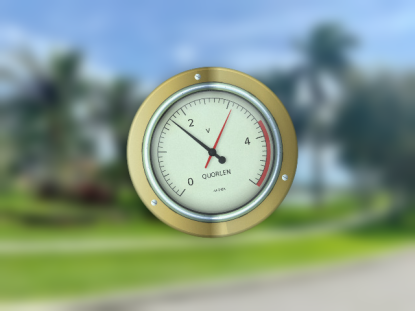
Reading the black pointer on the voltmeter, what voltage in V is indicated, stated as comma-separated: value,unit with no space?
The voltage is 1.7,V
